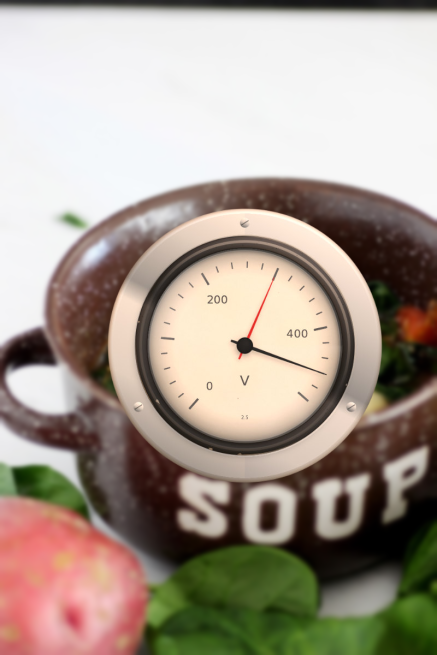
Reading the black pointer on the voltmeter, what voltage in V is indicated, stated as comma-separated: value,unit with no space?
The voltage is 460,V
